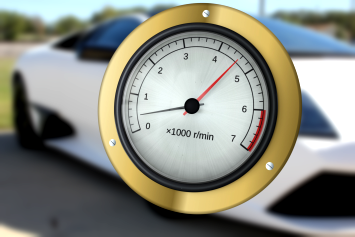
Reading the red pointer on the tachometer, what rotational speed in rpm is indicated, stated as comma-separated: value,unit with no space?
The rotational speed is 4600,rpm
